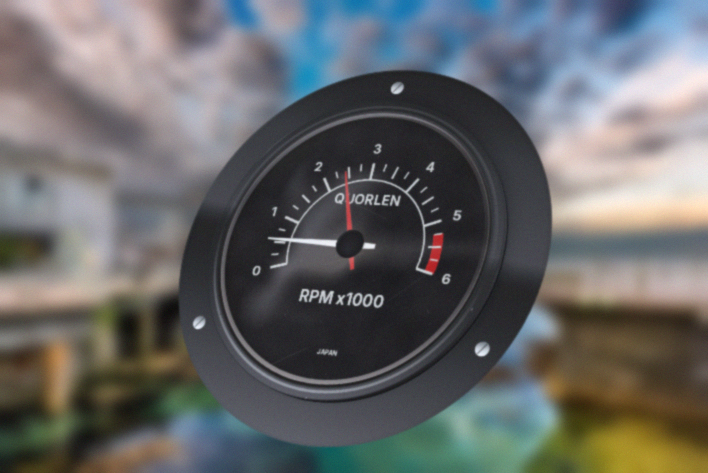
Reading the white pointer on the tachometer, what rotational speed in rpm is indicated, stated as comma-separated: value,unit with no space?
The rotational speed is 500,rpm
